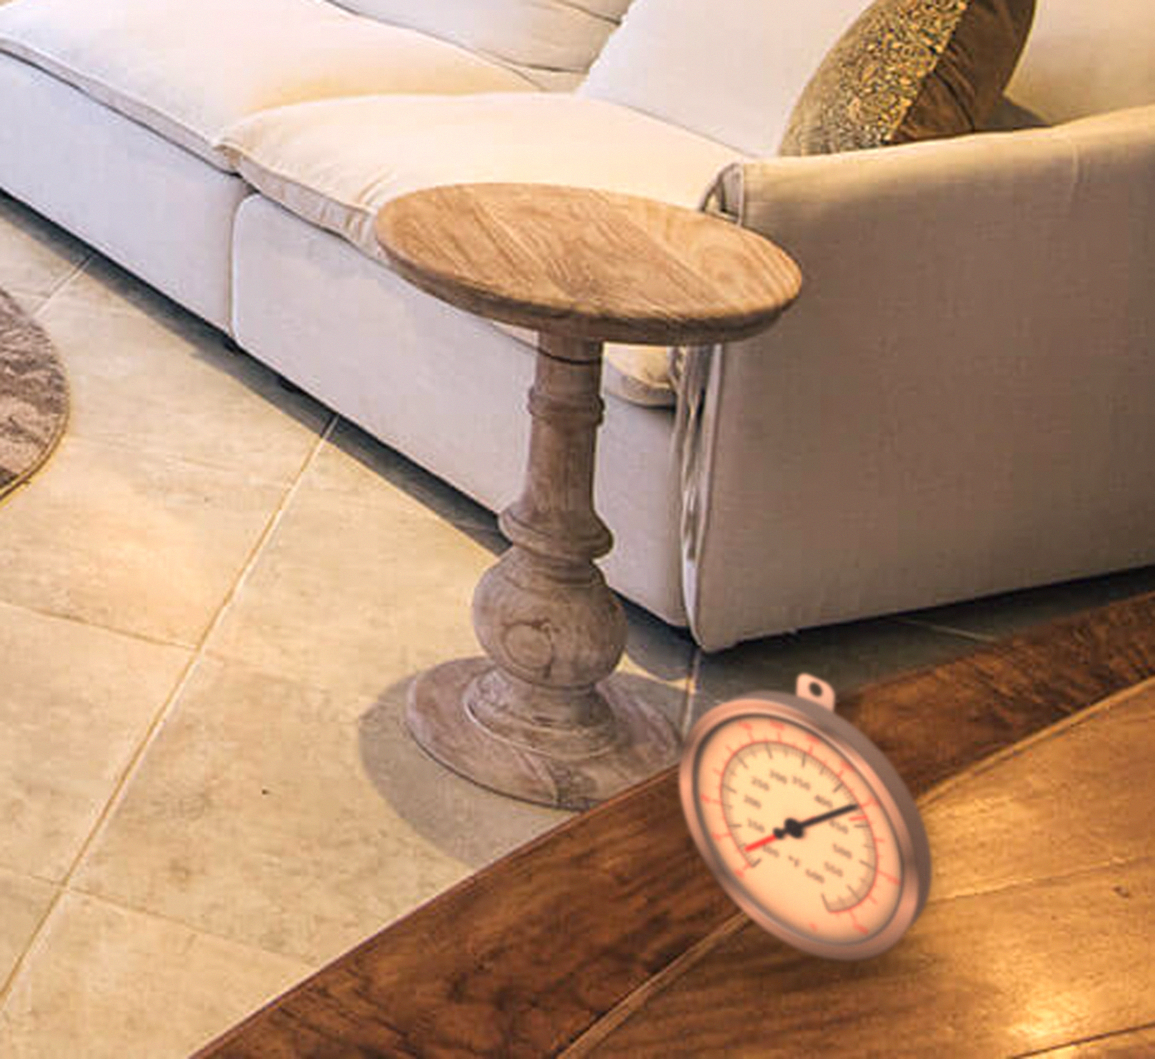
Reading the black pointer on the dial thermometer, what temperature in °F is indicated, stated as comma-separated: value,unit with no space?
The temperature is 425,°F
